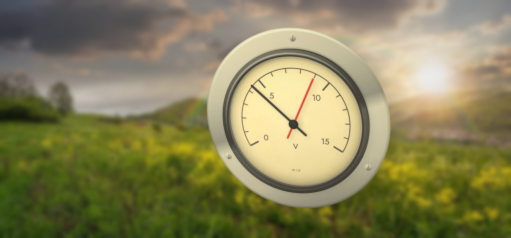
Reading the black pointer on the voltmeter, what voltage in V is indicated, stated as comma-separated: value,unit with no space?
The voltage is 4.5,V
